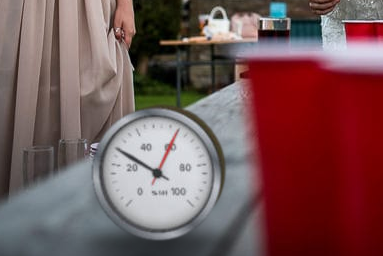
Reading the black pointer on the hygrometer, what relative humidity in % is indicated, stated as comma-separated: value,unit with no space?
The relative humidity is 28,%
